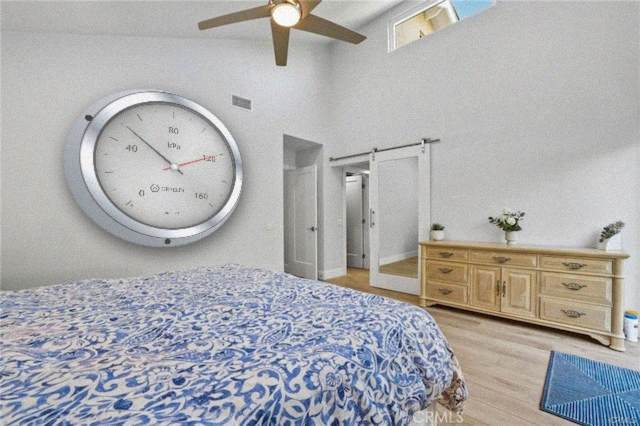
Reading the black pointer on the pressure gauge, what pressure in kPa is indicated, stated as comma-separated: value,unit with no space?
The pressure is 50,kPa
